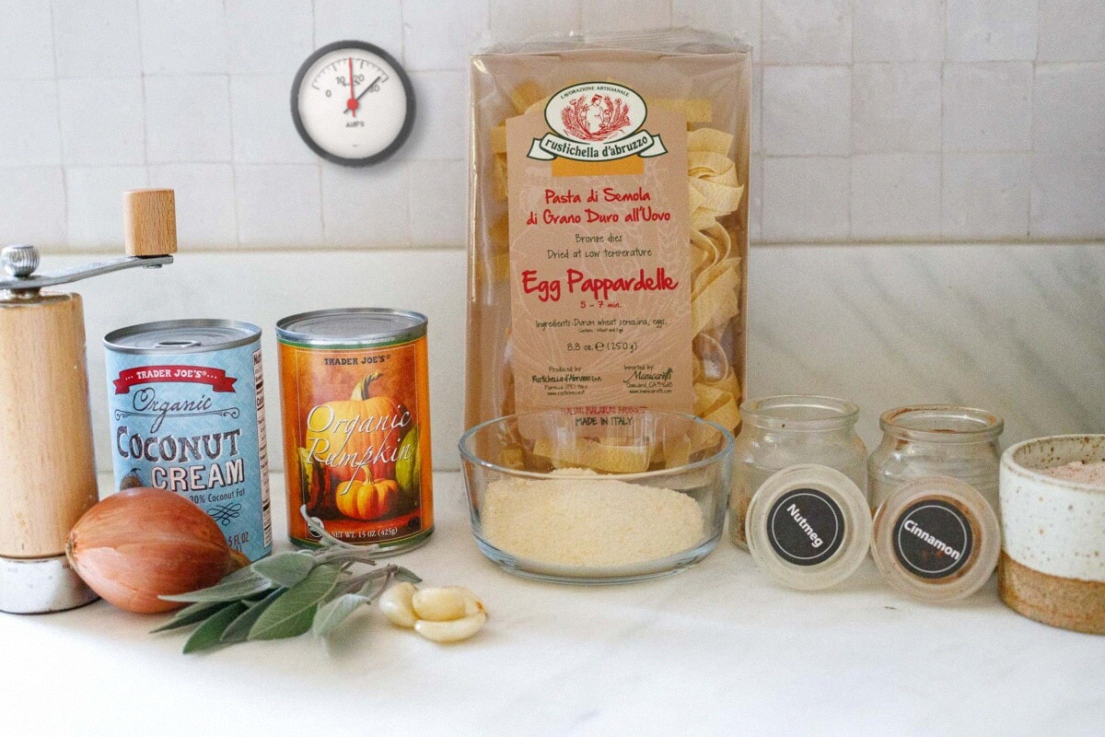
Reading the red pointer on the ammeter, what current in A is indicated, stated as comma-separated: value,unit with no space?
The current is 16,A
